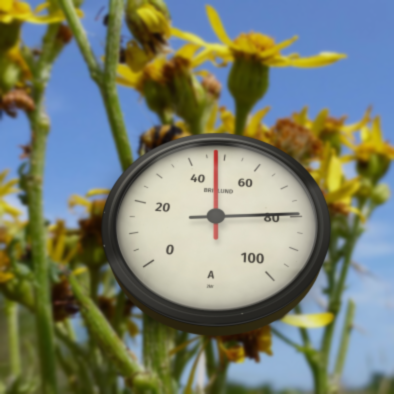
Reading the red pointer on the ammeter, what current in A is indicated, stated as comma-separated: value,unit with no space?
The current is 47.5,A
